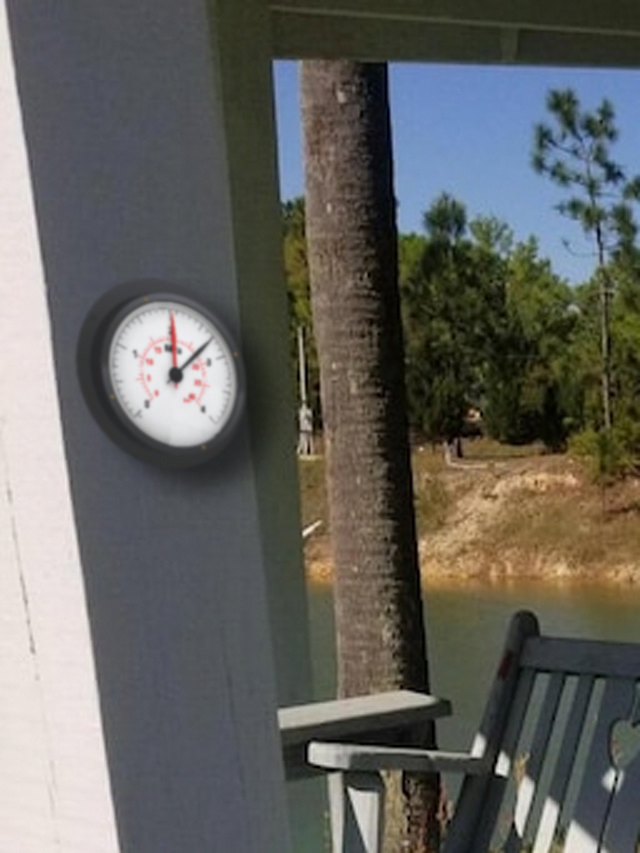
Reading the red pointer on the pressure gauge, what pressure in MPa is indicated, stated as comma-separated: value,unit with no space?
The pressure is 2,MPa
